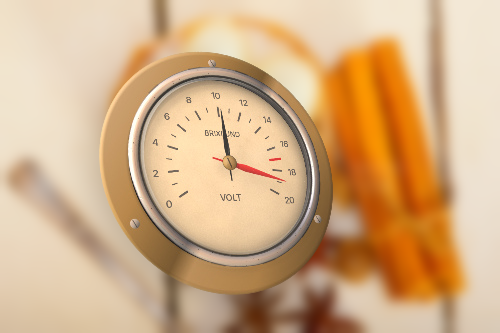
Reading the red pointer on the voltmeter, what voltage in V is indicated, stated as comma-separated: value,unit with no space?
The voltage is 19,V
